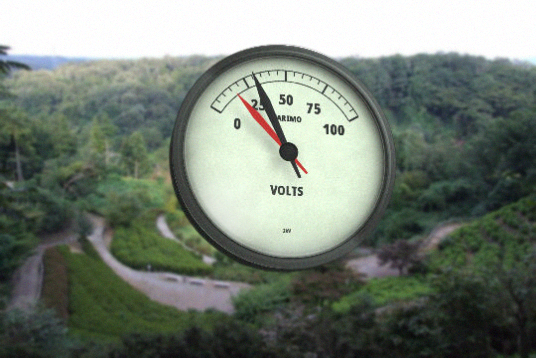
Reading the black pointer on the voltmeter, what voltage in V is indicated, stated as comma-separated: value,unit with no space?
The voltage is 30,V
